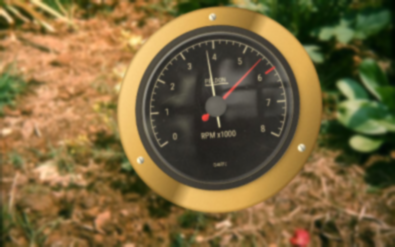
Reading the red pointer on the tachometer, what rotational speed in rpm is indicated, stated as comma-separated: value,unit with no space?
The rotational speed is 5600,rpm
